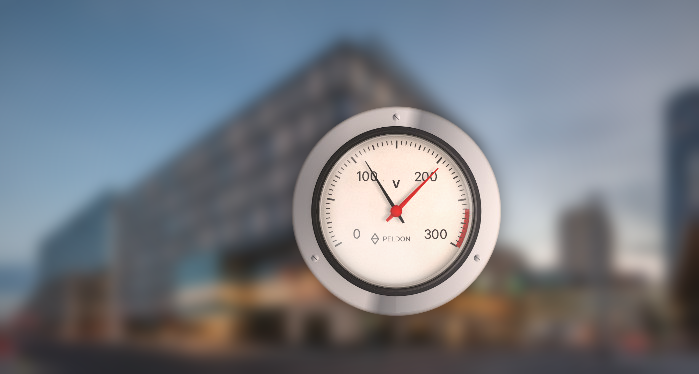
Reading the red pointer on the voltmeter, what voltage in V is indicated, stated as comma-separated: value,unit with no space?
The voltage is 205,V
